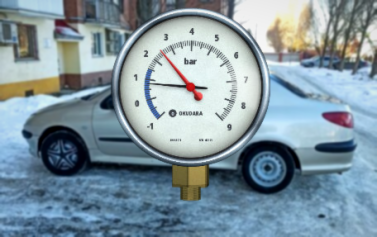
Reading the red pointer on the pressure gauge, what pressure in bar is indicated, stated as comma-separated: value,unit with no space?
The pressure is 2.5,bar
